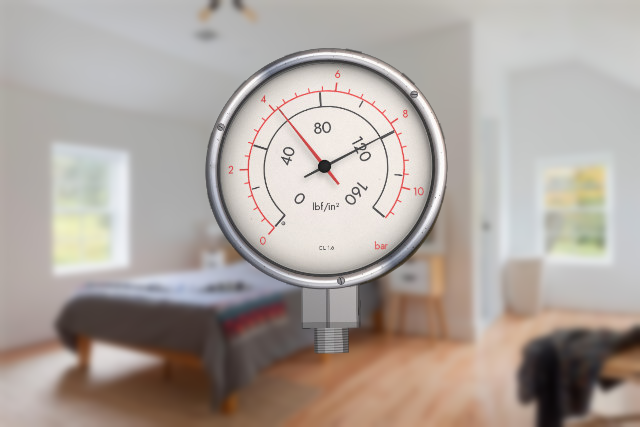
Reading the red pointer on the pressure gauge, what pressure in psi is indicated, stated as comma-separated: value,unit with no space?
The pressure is 60,psi
